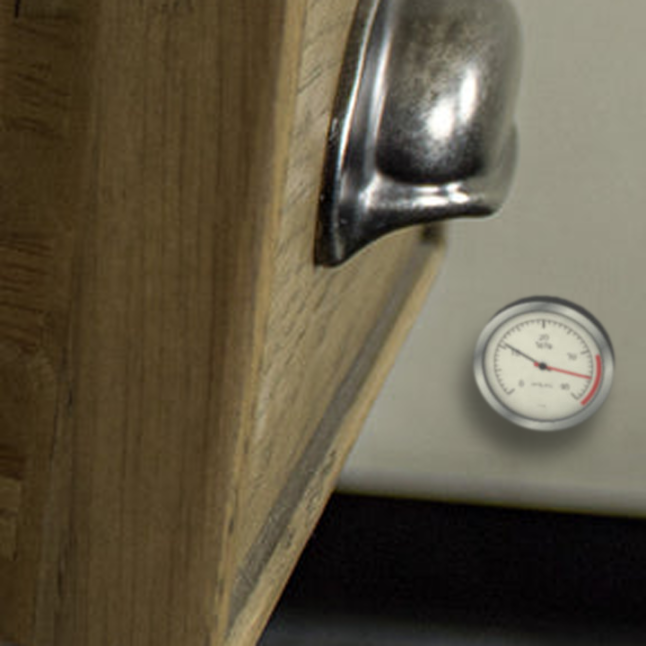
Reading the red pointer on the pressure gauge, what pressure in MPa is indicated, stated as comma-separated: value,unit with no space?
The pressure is 35,MPa
